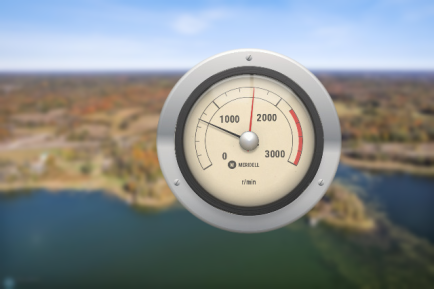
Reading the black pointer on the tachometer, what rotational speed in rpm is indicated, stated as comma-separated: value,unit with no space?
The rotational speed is 700,rpm
